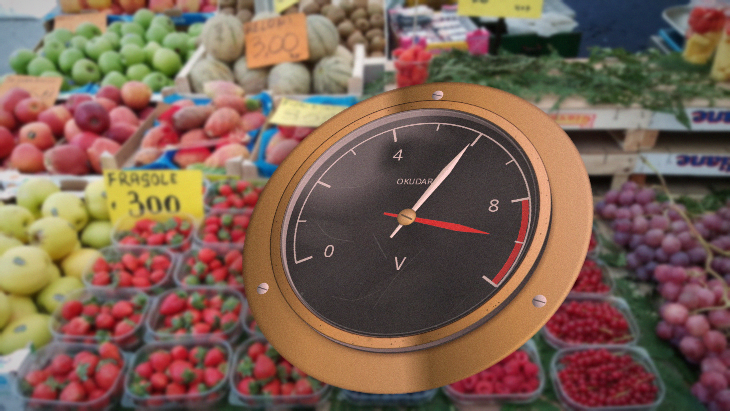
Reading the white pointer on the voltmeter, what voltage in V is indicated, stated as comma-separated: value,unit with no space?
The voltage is 6,V
